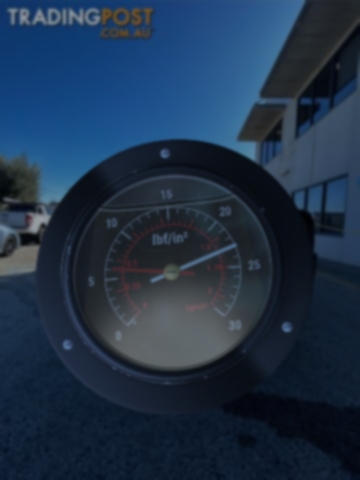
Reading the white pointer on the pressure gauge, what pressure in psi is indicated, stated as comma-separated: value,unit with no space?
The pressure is 23,psi
